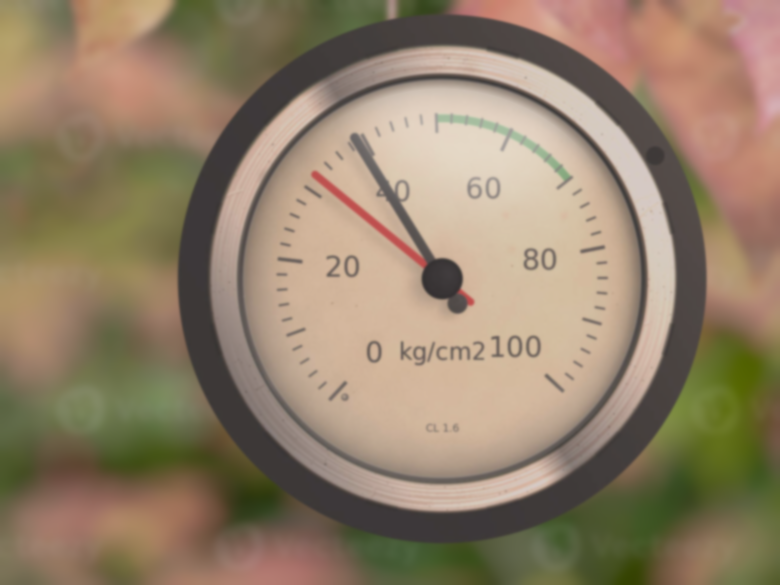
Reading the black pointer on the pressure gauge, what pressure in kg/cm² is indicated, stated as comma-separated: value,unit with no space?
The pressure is 39,kg/cm²
